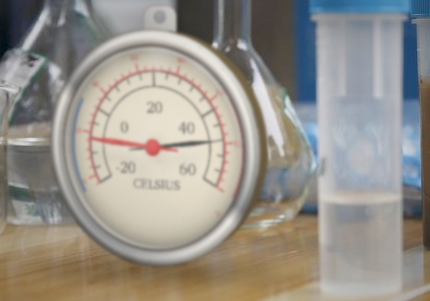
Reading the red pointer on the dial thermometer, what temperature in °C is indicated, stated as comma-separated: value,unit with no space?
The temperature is -8,°C
